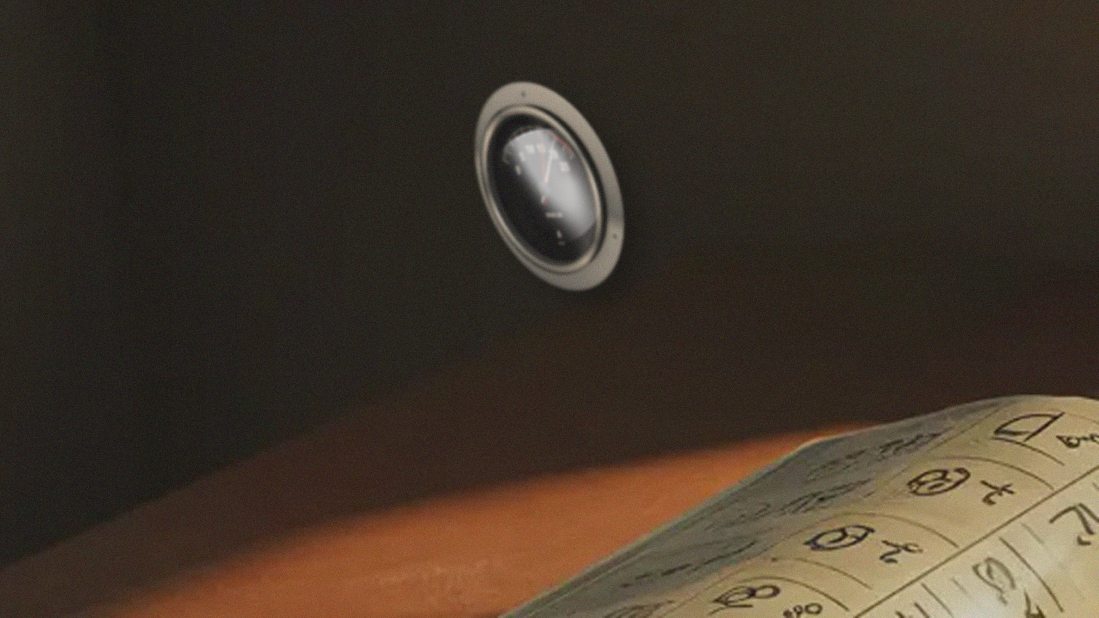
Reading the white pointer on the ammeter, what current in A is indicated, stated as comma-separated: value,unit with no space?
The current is 20,A
